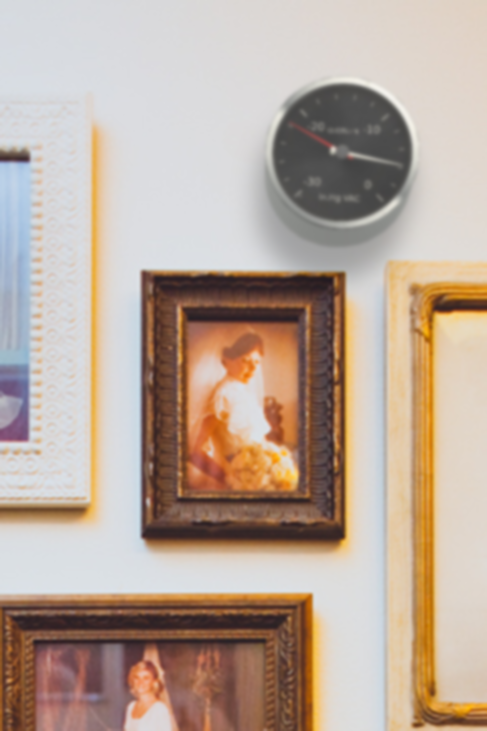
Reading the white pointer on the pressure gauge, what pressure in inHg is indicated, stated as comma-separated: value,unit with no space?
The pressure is -4,inHg
